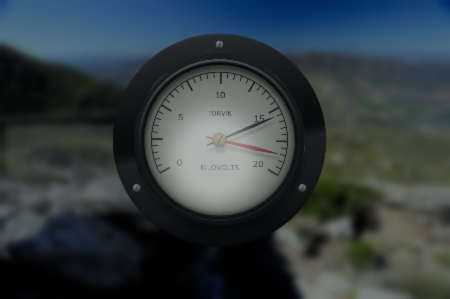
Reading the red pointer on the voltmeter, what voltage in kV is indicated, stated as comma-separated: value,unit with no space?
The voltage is 18.5,kV
